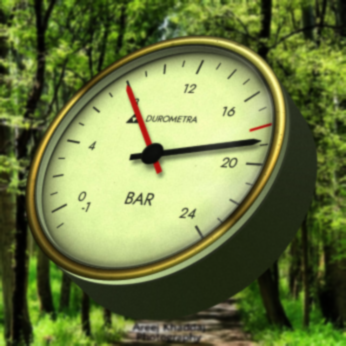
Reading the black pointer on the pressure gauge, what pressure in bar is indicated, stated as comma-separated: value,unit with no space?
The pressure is 19,bar
